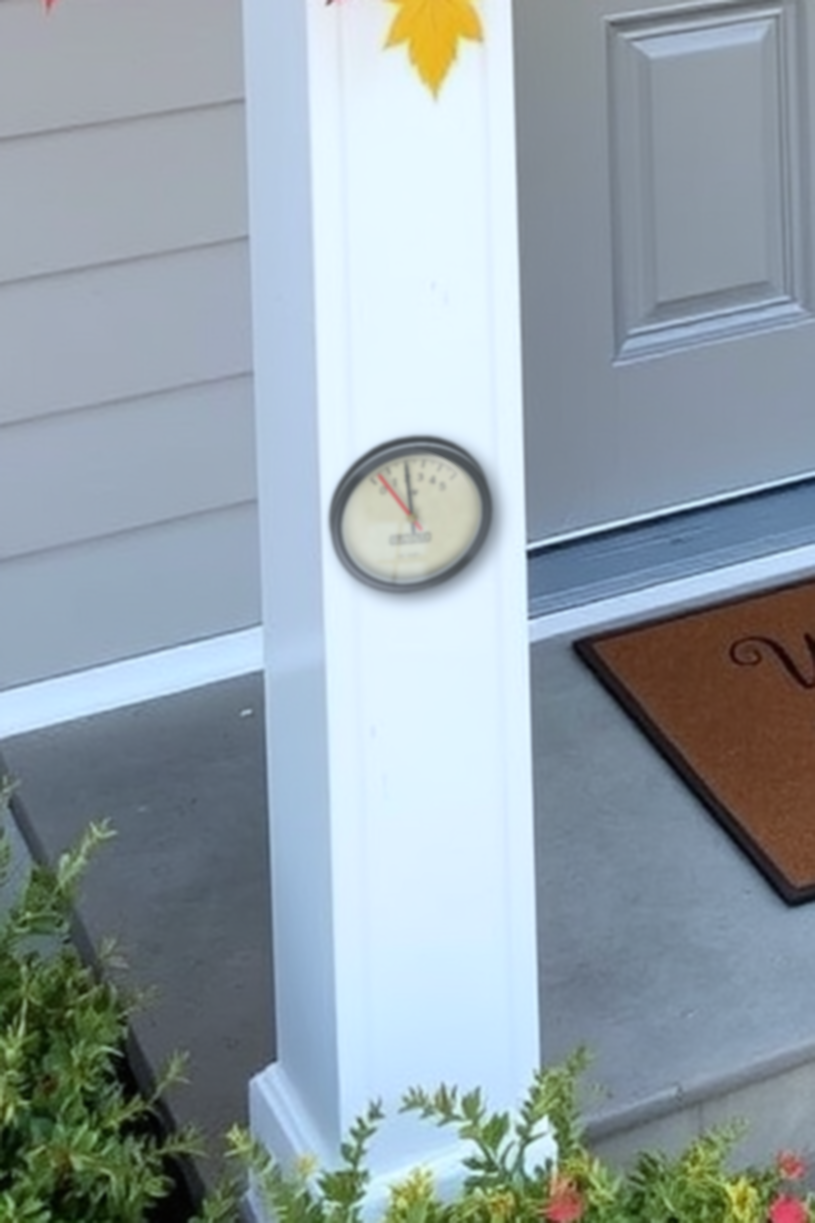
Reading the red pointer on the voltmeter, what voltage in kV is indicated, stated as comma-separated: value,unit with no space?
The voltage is 0.5,kV
